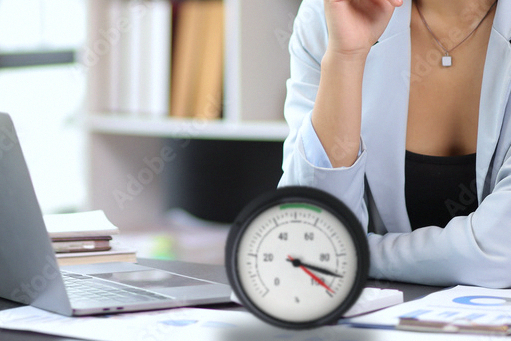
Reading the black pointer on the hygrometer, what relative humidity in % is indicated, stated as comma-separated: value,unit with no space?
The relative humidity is 90,%
